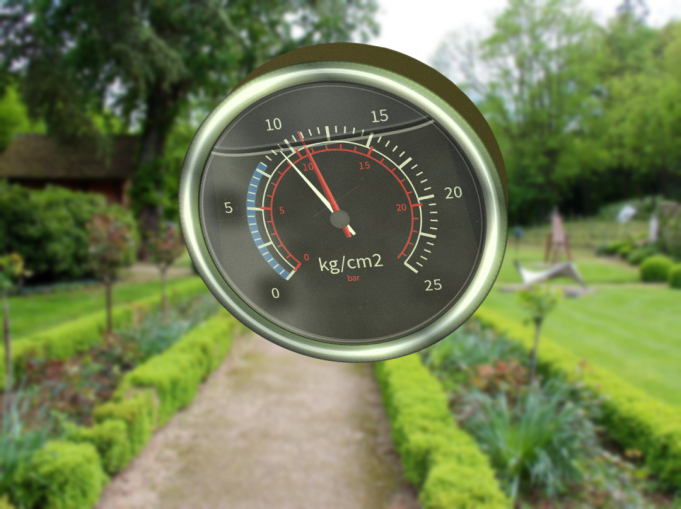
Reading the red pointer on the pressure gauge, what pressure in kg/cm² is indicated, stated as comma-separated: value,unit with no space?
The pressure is 11,kg/cm²
